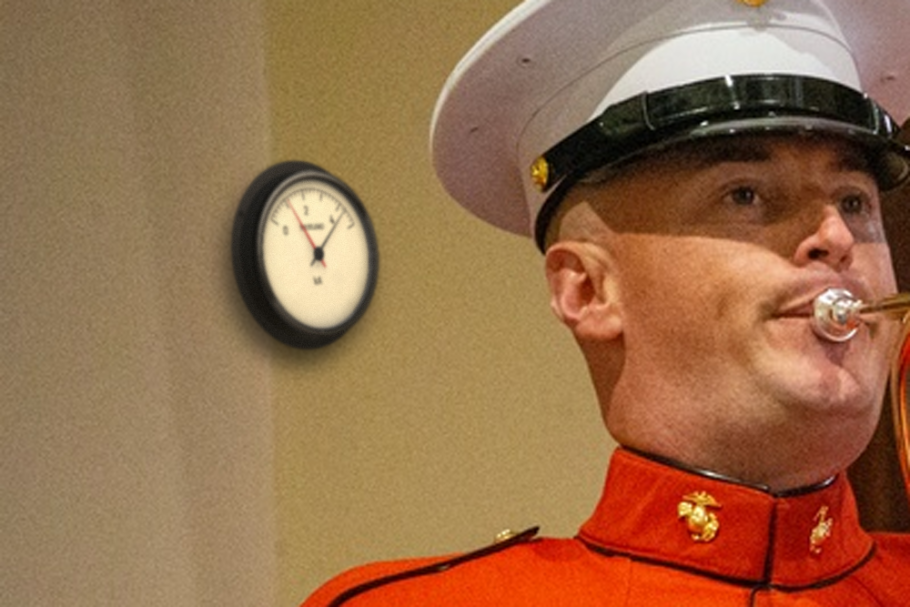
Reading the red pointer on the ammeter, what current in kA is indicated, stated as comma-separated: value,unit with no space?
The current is 1,kA
